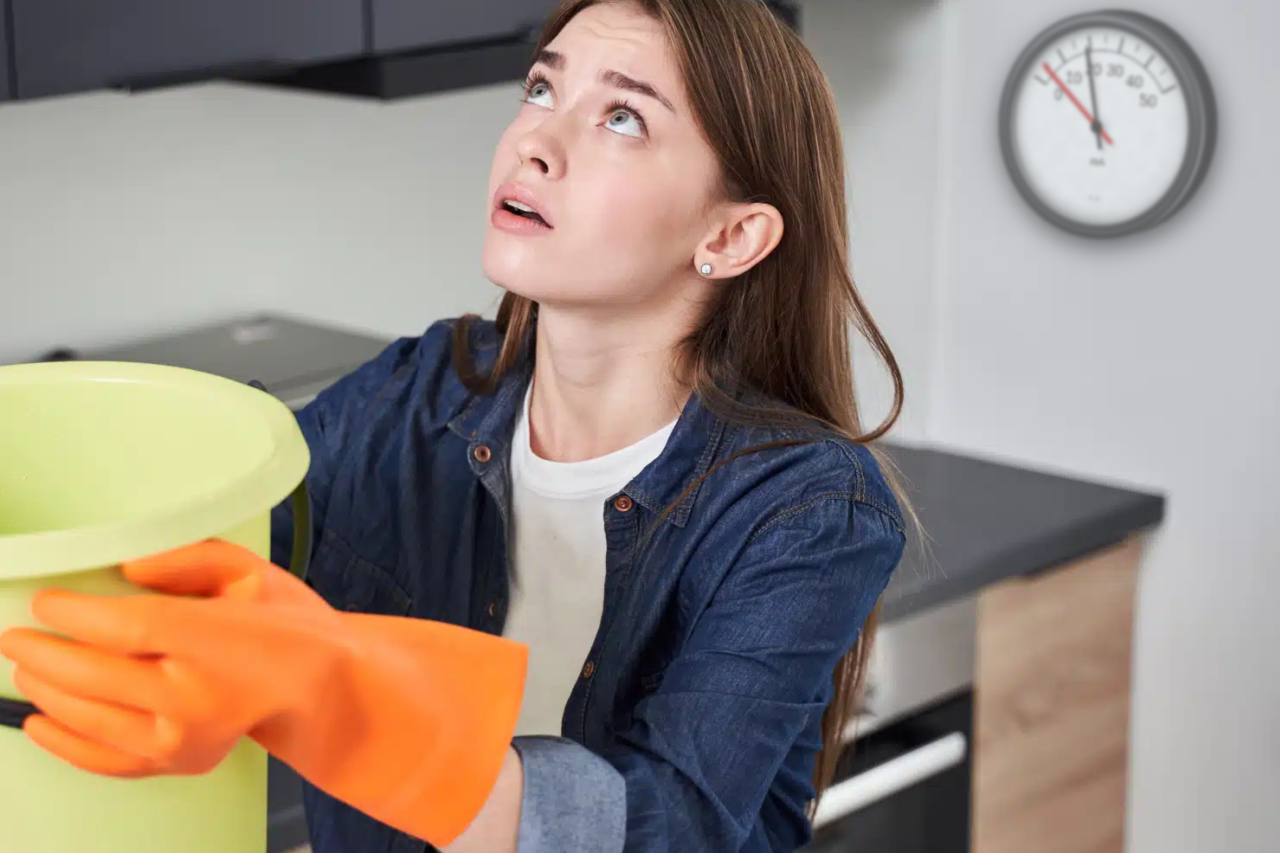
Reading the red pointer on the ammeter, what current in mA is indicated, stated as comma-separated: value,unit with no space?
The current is 5,mA
